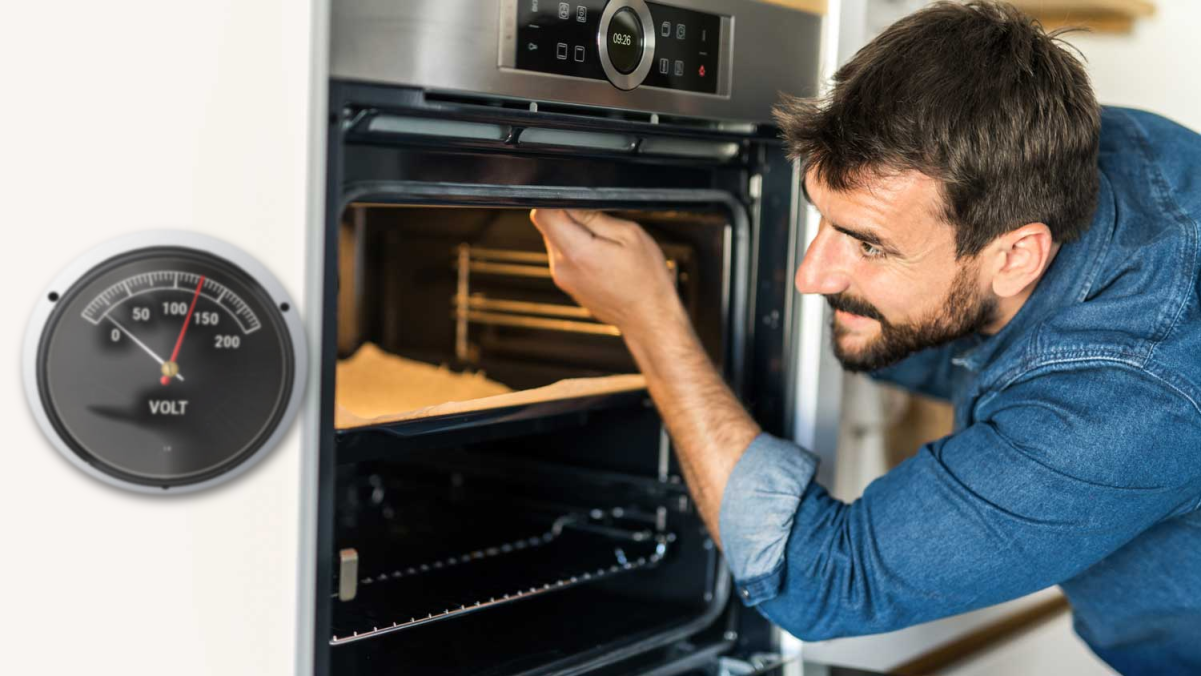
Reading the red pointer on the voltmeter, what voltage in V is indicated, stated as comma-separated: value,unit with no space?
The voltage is 125,V
